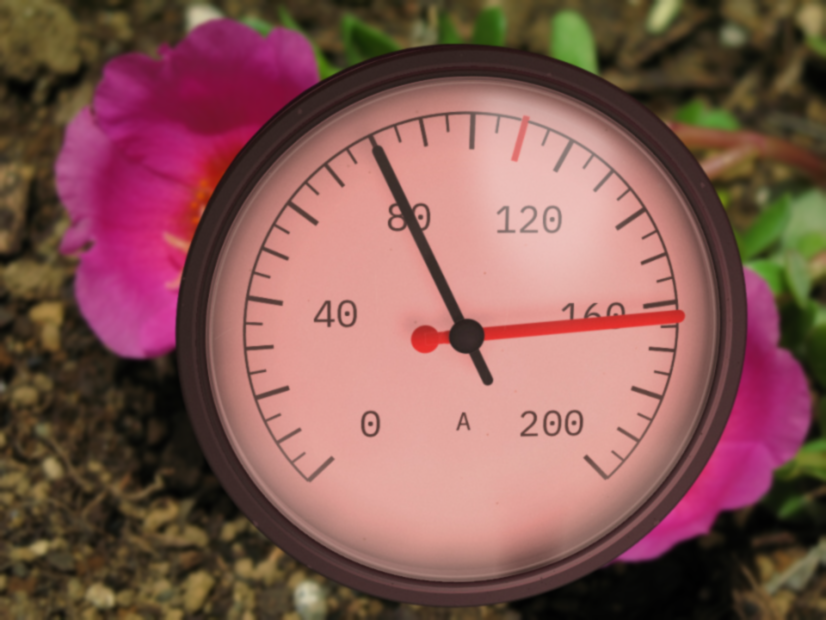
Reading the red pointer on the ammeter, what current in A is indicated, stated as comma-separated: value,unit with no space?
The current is 162.5,A
